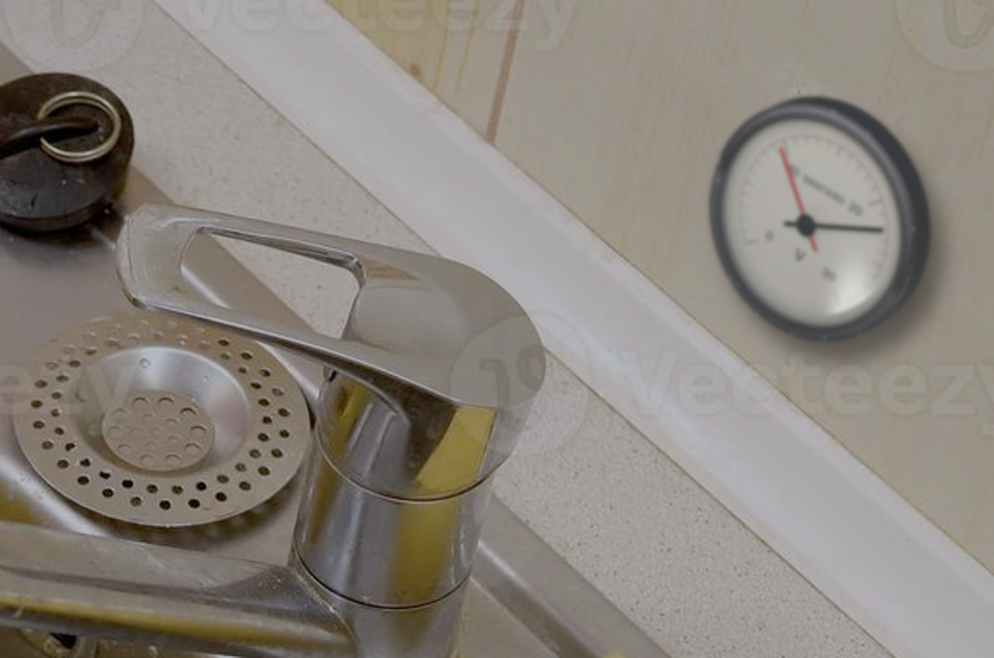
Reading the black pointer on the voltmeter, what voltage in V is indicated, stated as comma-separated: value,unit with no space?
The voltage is 22,V
